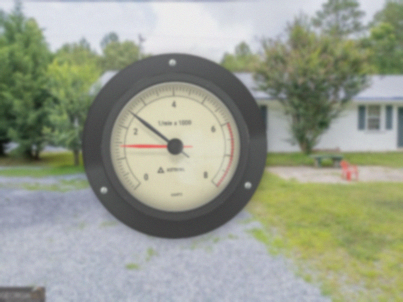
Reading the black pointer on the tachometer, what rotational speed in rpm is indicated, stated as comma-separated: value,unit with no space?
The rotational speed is 2500,rpm
